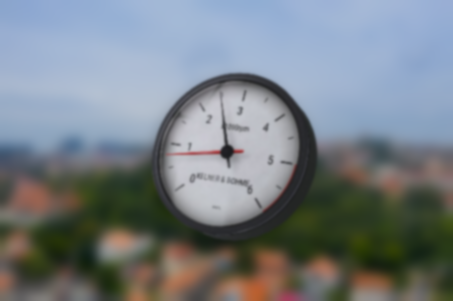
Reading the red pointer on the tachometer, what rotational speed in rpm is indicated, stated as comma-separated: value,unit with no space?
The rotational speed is 750,rpm
